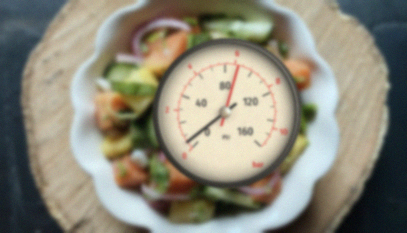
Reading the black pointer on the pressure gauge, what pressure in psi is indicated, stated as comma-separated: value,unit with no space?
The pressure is 5,psi
